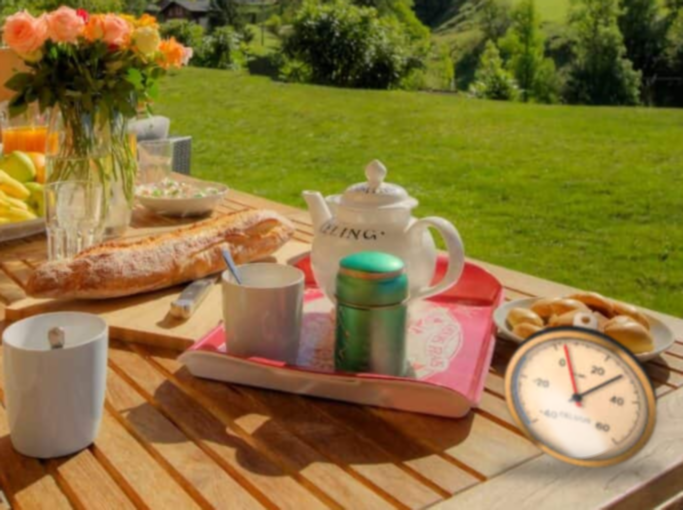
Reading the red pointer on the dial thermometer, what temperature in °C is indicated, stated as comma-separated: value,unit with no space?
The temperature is 4,°C
